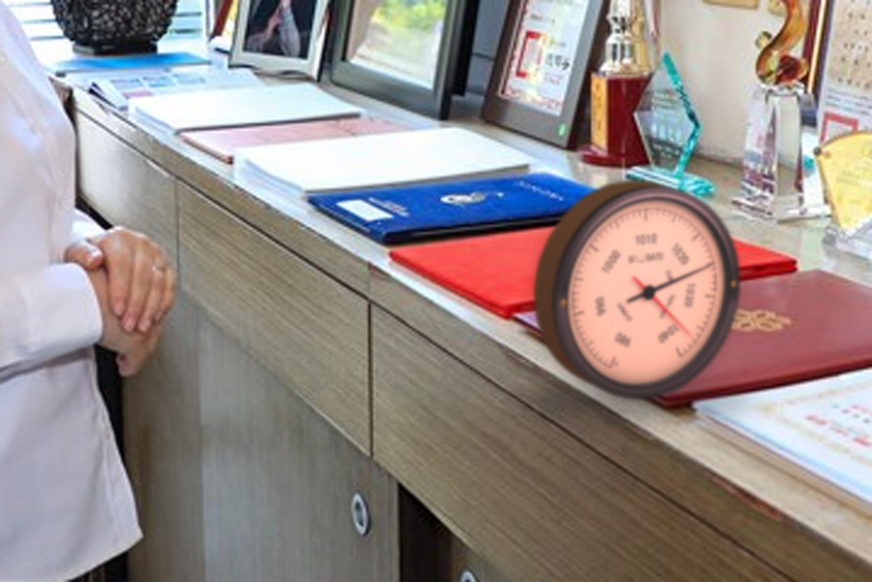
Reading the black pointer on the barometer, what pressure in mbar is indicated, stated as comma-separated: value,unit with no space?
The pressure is 1025,mbar
